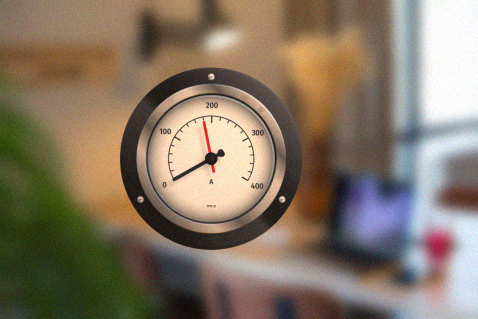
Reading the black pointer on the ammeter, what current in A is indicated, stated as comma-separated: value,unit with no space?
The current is 0,A
